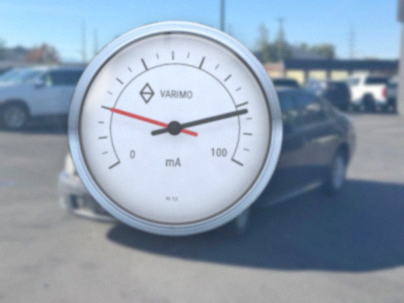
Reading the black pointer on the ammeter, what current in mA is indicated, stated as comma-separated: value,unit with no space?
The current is 82.5,mA
